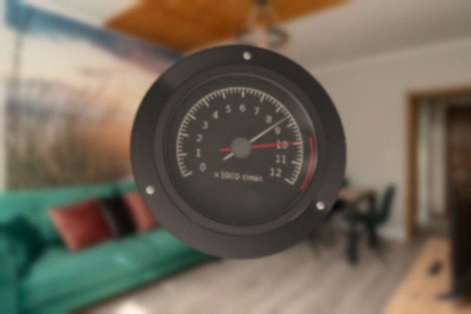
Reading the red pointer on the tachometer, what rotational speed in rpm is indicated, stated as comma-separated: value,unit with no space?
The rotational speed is 10000,rpm
